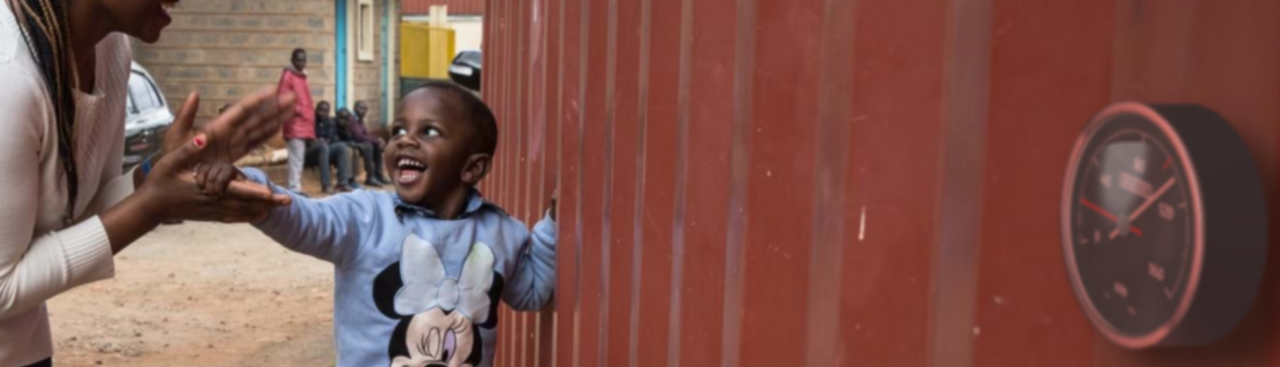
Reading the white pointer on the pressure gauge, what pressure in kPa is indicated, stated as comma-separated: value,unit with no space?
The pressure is 110,kPa
